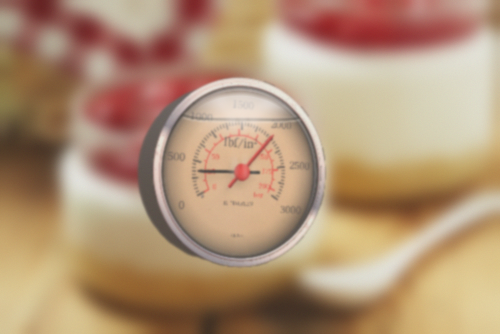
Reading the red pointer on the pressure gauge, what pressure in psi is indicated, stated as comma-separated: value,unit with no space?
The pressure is 2000,psi
